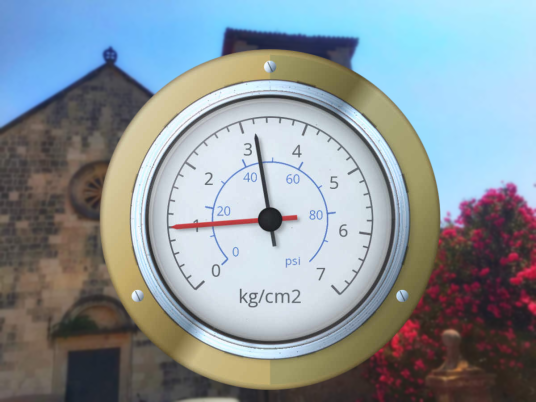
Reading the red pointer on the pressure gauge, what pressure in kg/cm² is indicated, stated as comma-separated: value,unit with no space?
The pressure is 1,kg/cm²
